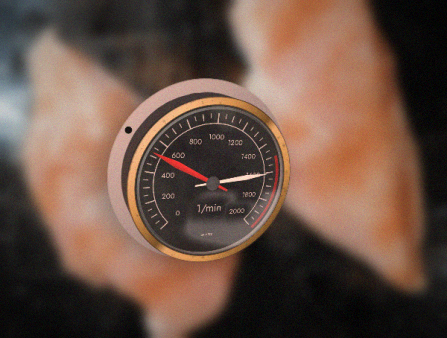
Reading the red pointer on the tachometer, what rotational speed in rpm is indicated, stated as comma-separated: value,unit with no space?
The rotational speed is 525,rpm
